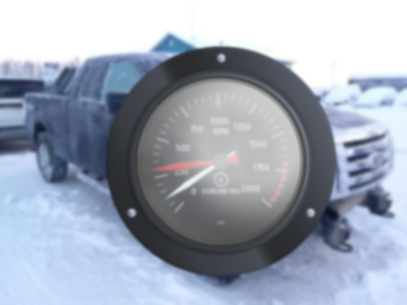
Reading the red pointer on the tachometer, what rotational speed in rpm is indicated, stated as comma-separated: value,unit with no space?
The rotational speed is 300,rpm
